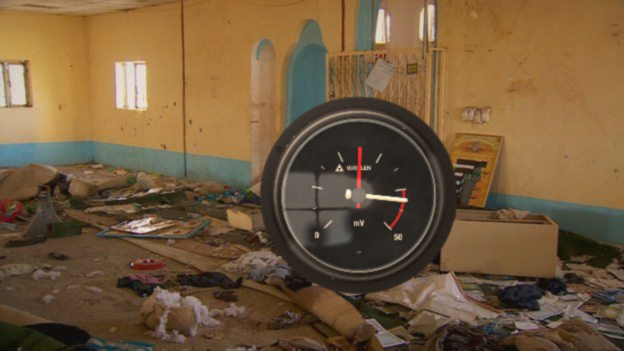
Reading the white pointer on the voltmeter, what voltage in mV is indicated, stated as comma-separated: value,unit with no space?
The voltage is 42.5,mV
